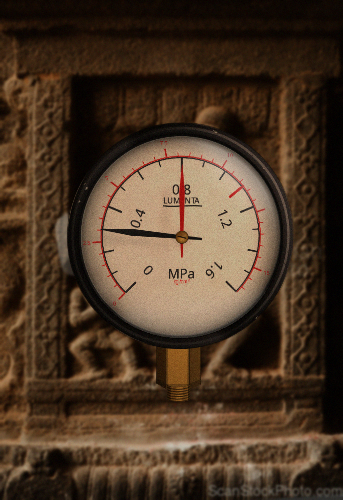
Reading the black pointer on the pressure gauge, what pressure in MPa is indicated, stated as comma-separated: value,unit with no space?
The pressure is 0.3,MPa
